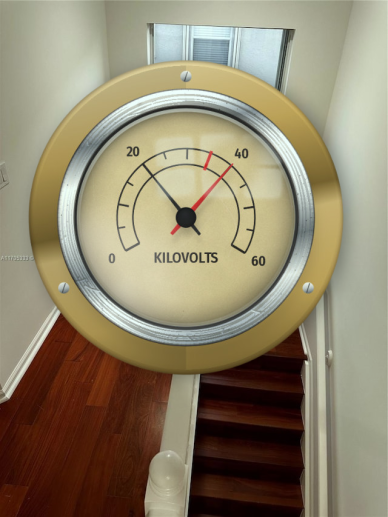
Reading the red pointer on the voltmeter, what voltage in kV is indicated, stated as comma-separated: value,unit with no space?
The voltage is 40,kV
